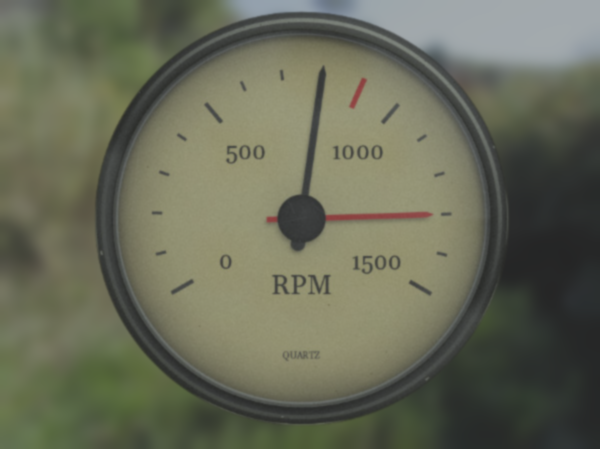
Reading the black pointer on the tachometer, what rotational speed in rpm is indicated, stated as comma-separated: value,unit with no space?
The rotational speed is 800,rpm
